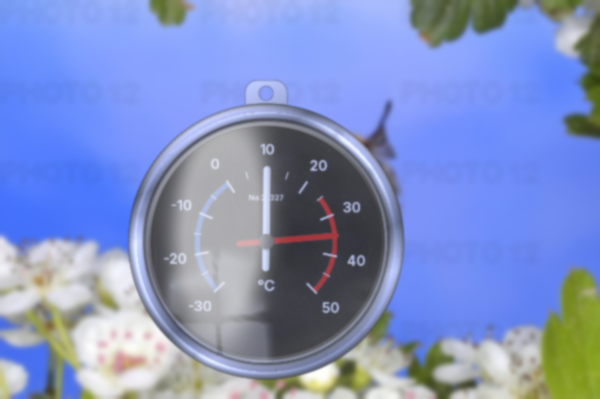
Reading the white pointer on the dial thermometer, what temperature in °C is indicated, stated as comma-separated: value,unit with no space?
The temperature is 10,°C
